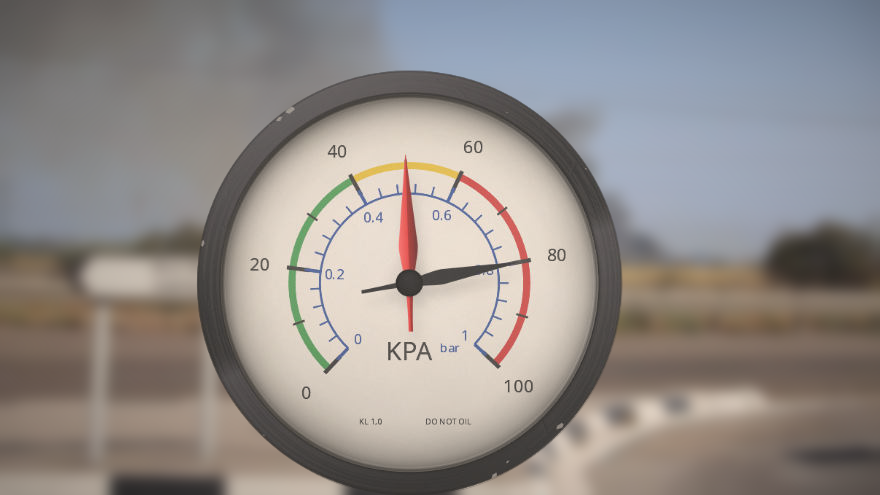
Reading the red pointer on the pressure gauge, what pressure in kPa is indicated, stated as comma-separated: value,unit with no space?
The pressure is 50,kPa
